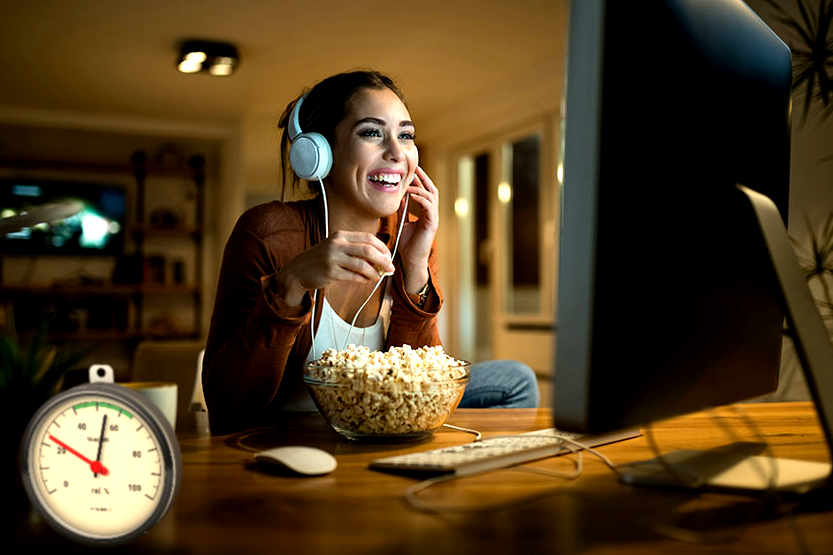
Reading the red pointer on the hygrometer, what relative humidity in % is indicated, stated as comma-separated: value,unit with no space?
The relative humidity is 25,%
